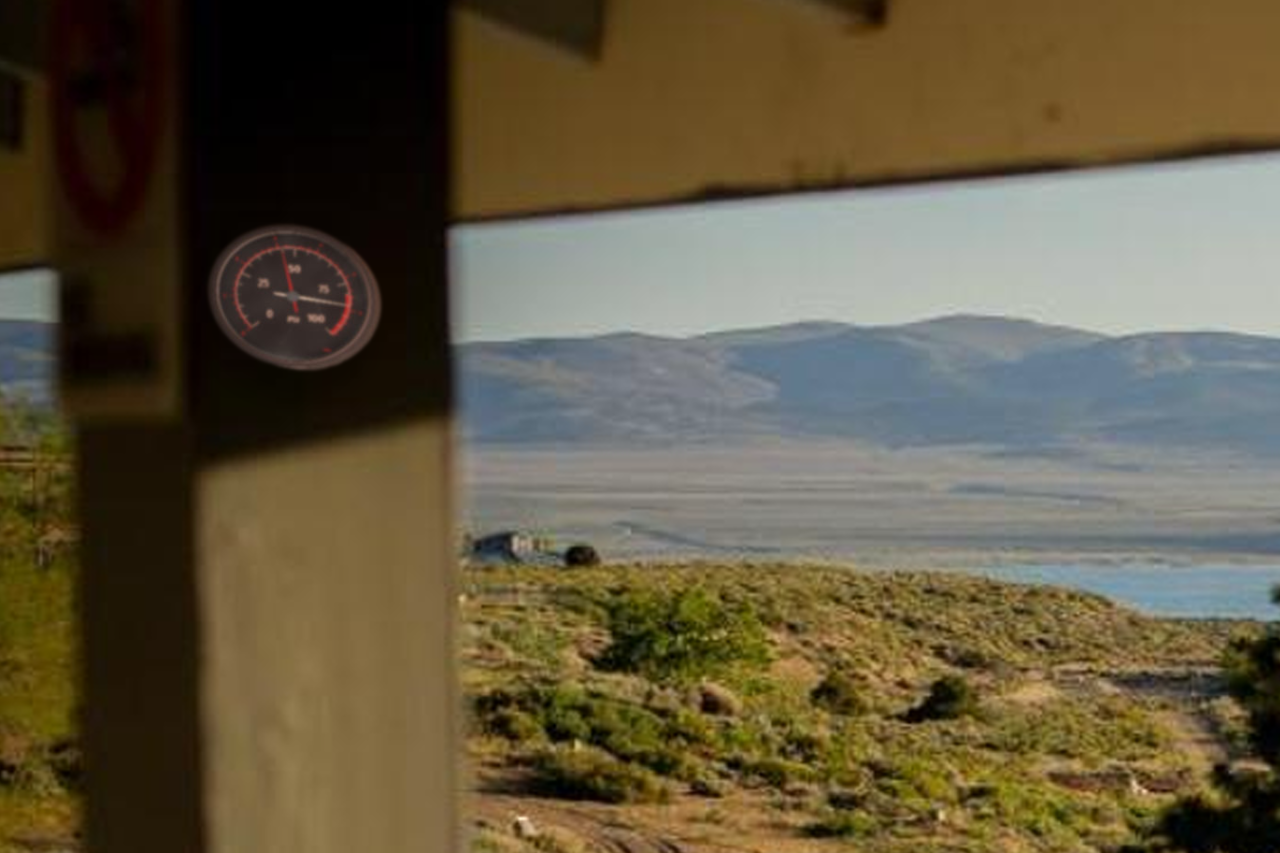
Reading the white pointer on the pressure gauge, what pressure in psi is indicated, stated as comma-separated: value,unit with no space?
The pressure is 85,psi
